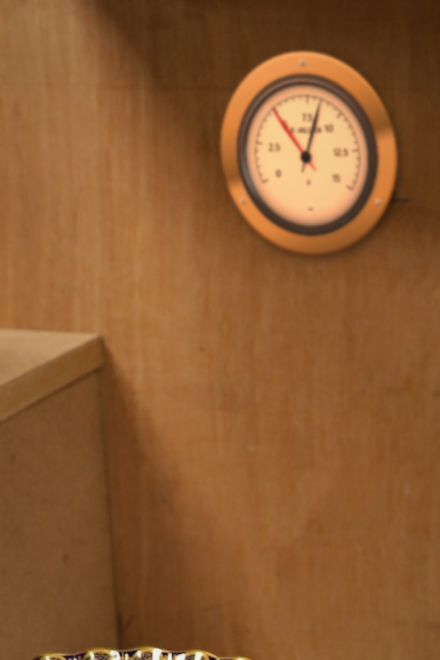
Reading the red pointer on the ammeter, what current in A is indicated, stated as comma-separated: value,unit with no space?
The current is 5,A
